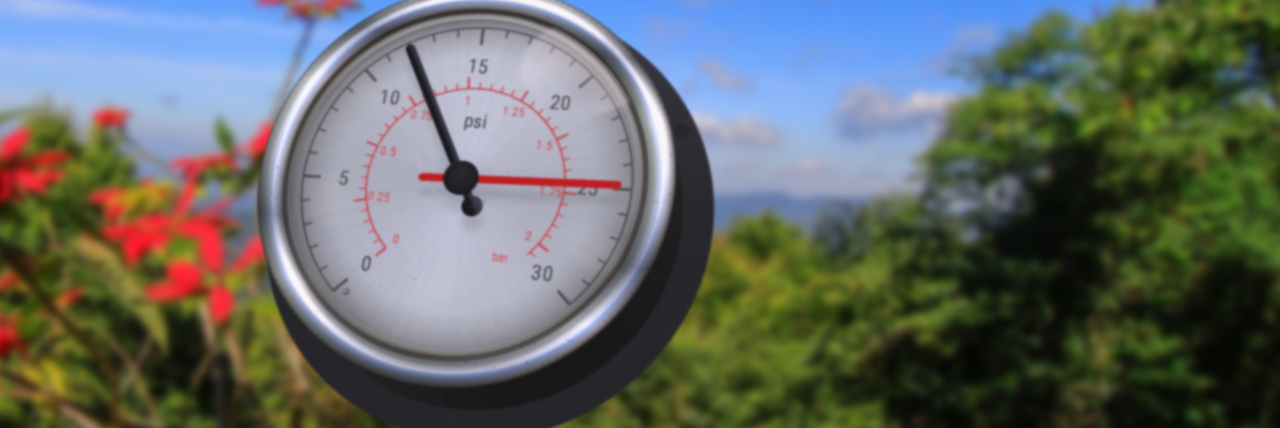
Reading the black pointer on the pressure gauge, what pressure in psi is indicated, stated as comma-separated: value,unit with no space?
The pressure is 12,psi
